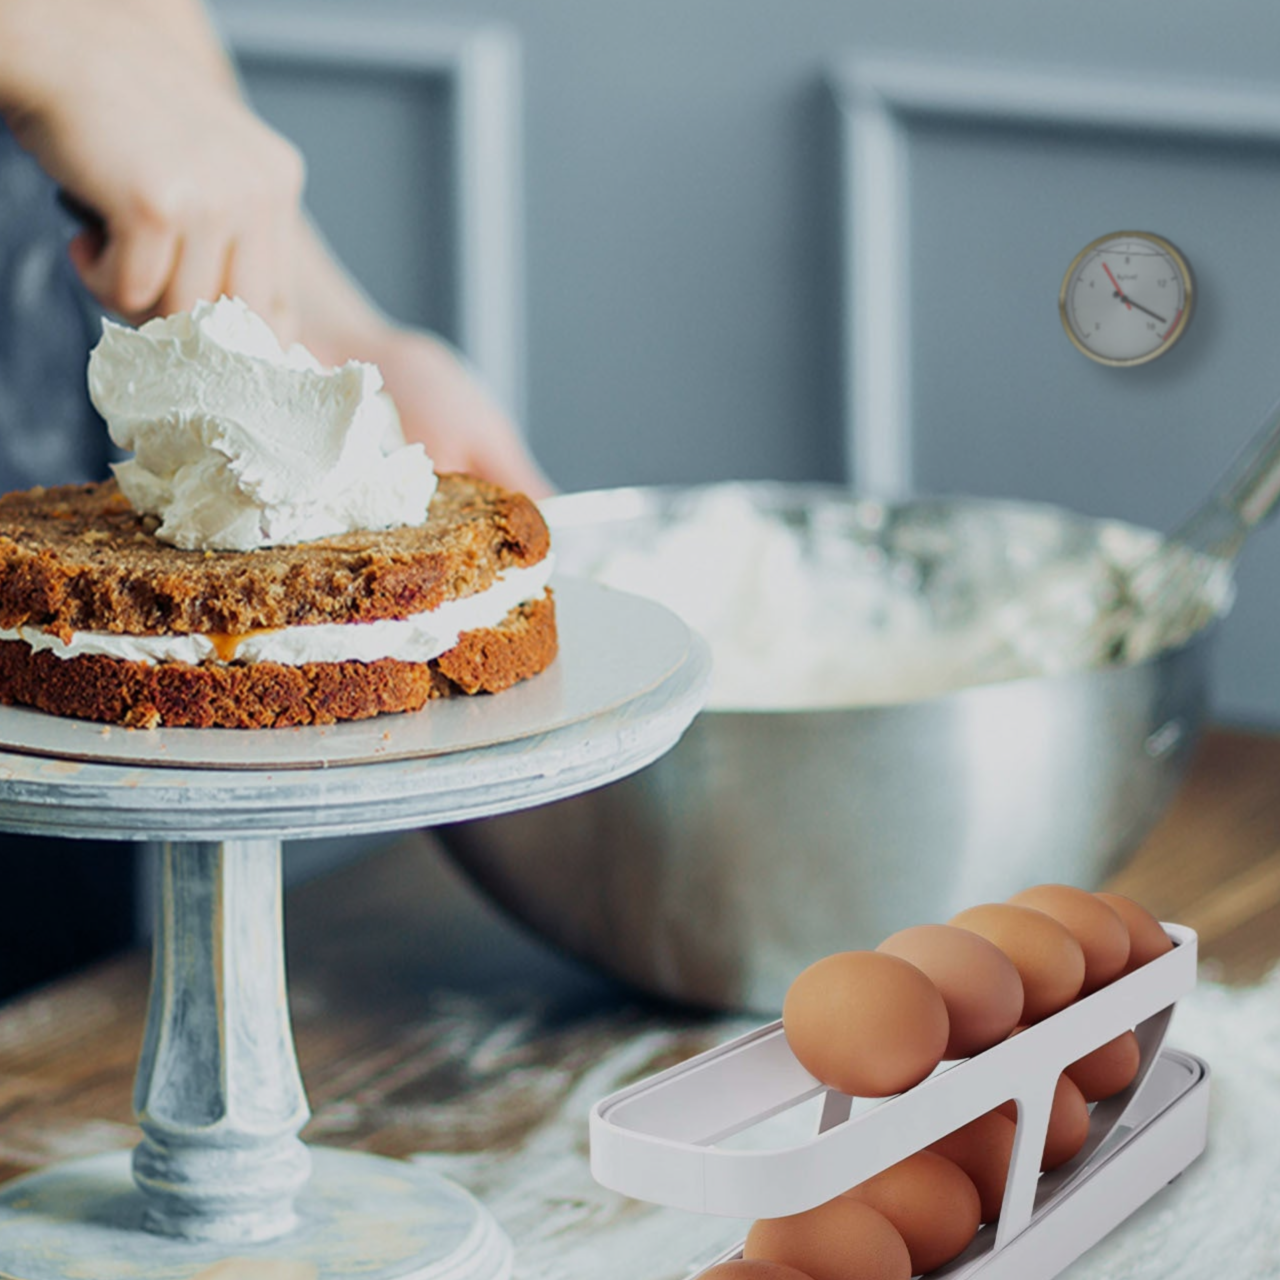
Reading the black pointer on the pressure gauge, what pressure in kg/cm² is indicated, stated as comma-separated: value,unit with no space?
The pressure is 15,kg/cm²
